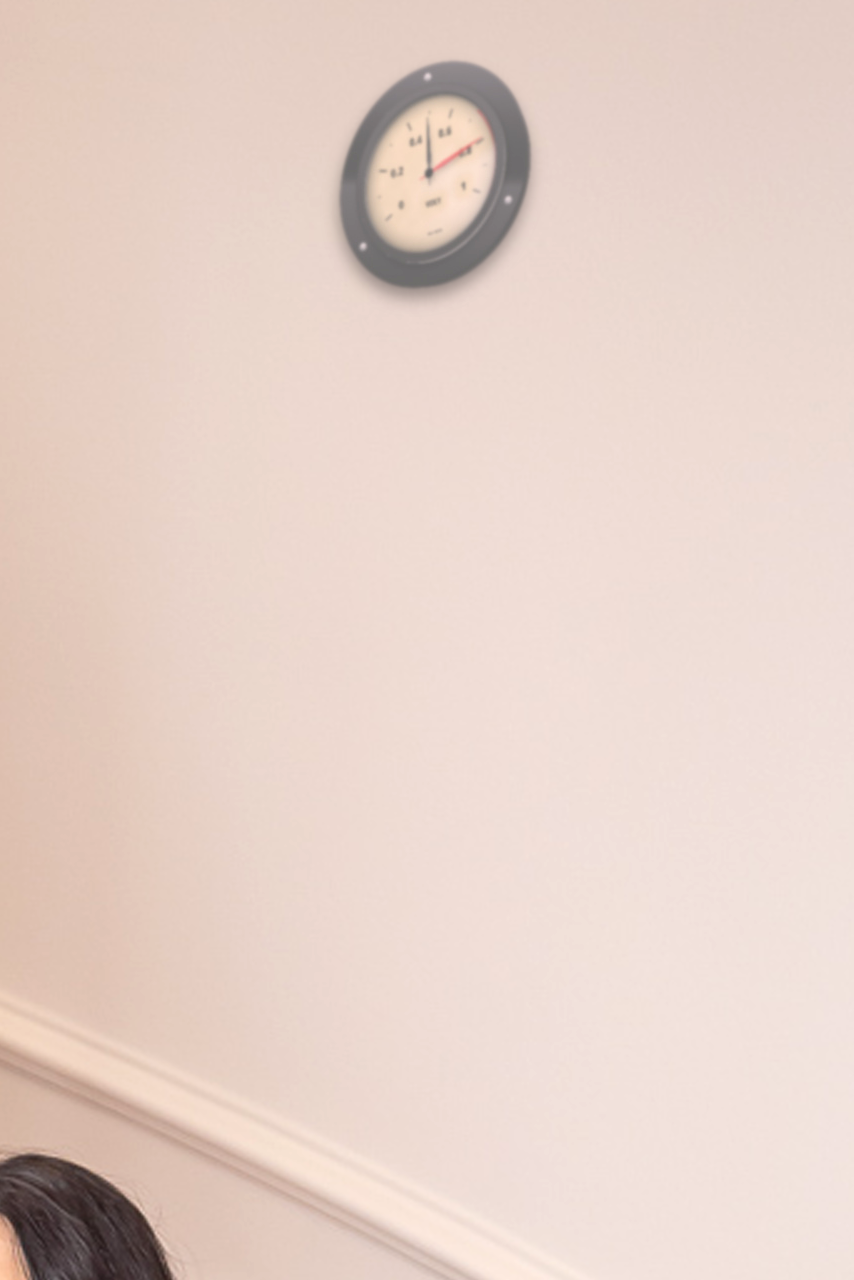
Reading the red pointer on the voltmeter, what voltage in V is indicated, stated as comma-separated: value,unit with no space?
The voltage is 0.8,V
